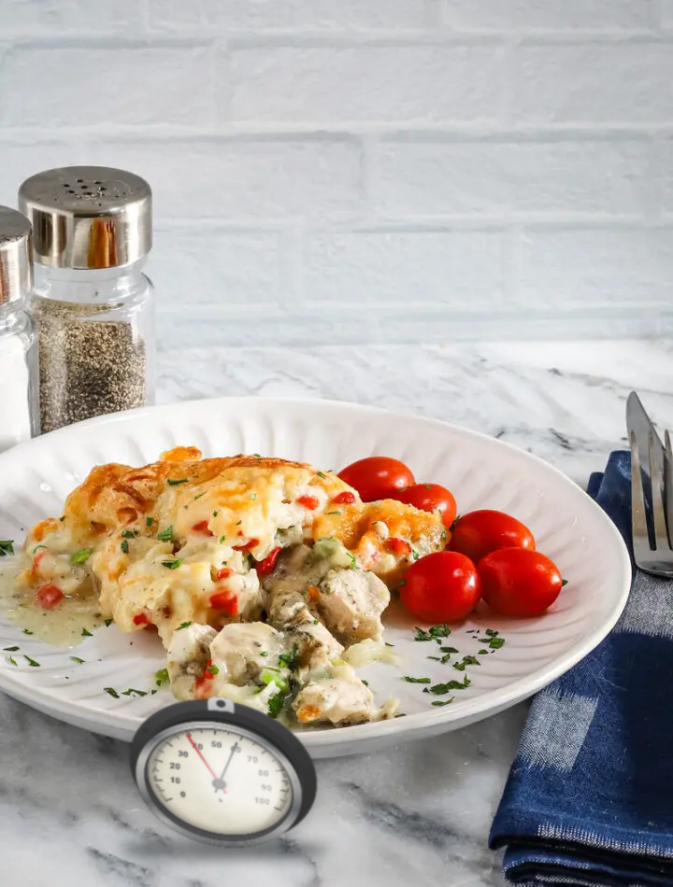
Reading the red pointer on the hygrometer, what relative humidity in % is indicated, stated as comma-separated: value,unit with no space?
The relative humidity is 40,%
